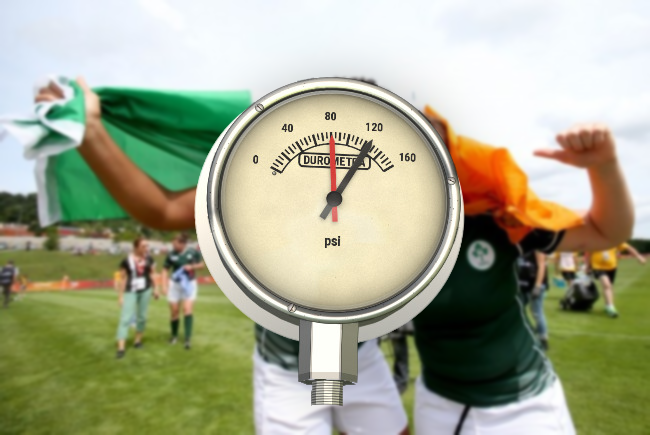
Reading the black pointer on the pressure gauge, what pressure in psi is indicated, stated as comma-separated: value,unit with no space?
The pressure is 125,psi
